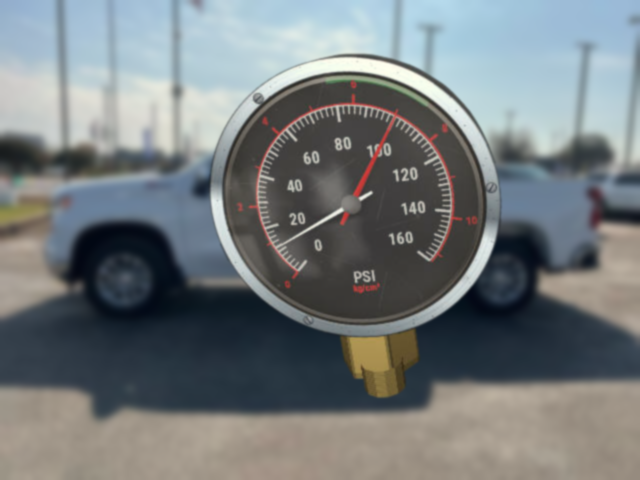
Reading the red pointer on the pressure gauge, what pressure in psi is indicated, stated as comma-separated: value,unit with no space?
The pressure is 100,psi
